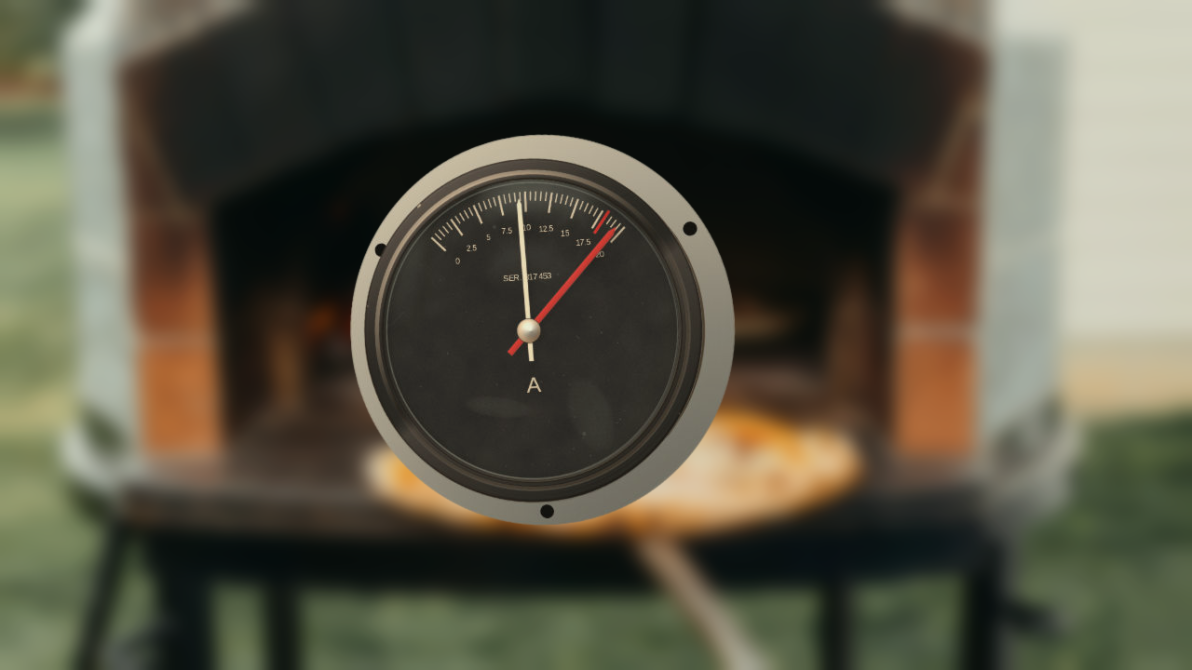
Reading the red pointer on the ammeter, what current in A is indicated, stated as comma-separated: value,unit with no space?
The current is 19.5,A
